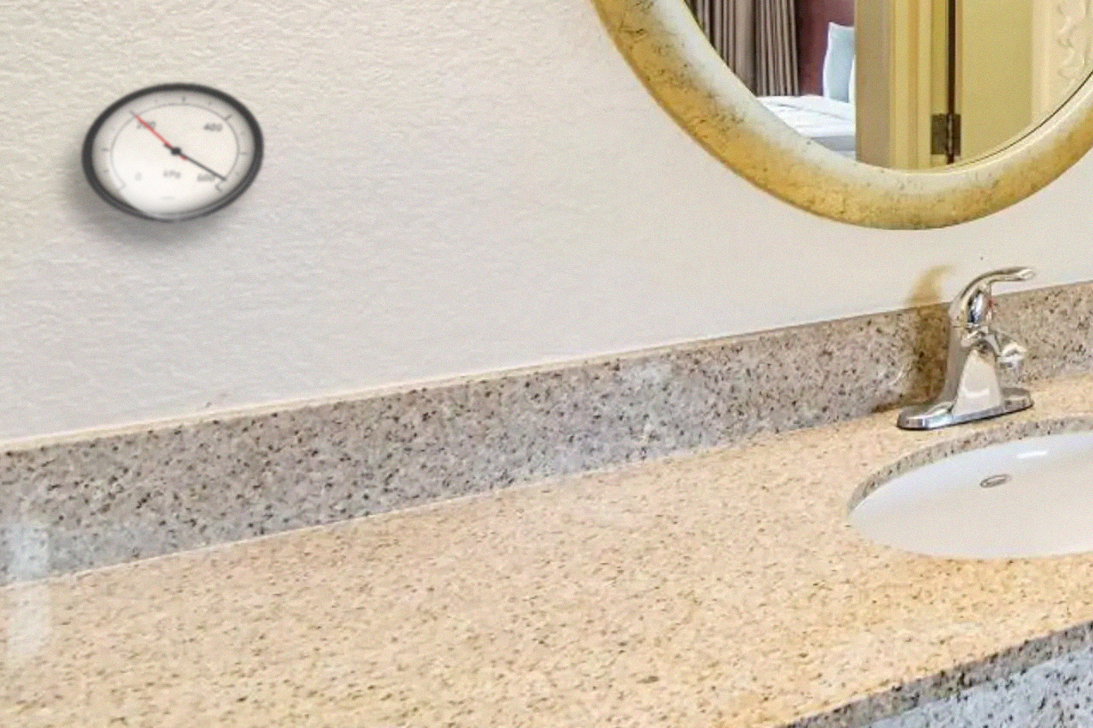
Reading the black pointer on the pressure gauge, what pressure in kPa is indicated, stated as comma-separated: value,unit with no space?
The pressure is 575,kPa
